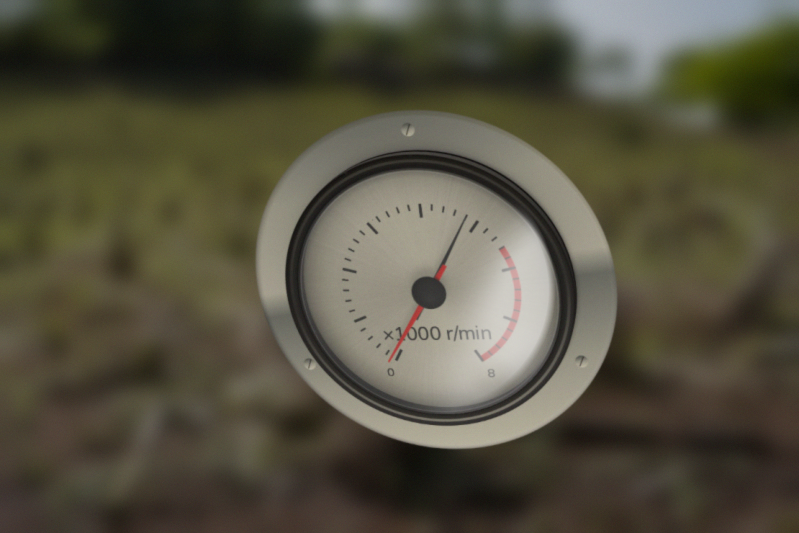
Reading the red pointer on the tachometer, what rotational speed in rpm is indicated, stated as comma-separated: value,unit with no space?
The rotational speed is 100,rpm
